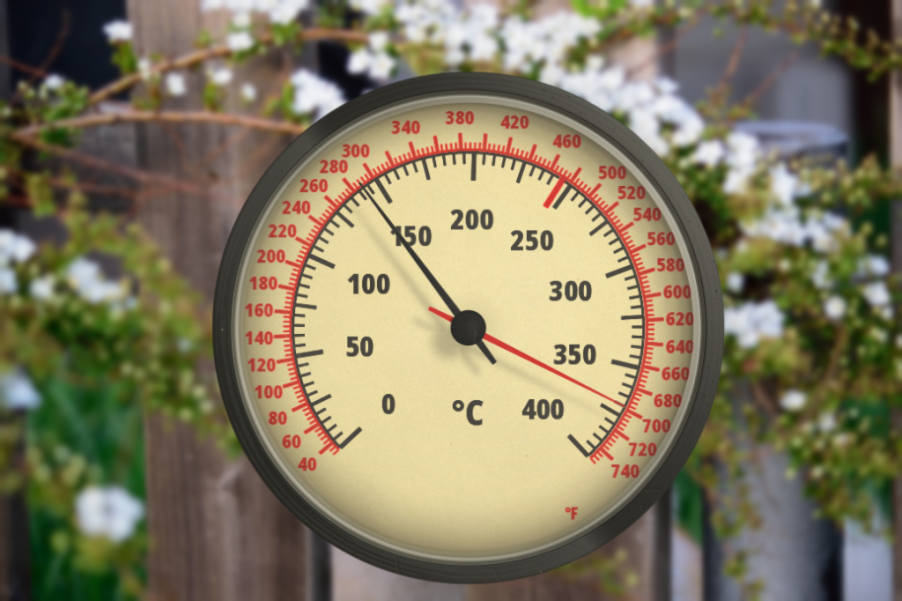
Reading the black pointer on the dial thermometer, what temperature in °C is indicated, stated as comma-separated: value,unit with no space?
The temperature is 142.5,°C
